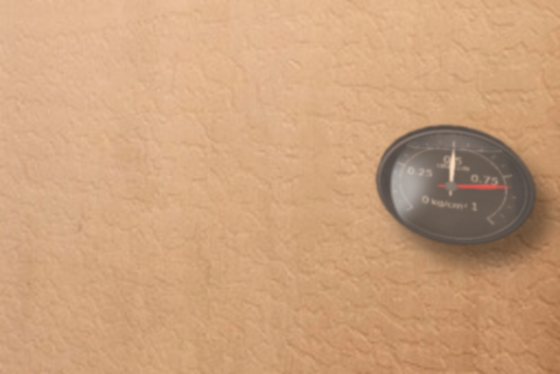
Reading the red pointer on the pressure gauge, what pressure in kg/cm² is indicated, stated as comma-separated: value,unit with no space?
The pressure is 0.8,kg/cm²
